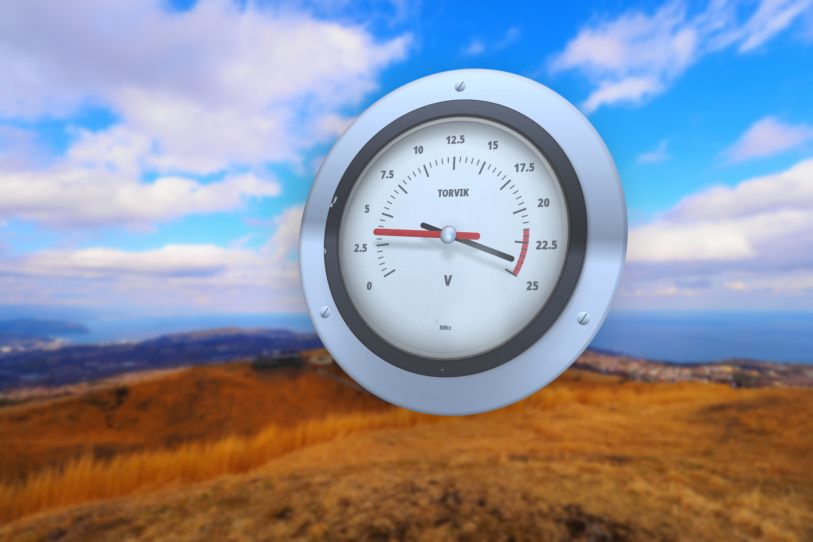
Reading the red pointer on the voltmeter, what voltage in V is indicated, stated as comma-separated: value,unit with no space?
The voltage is 3.5,V
